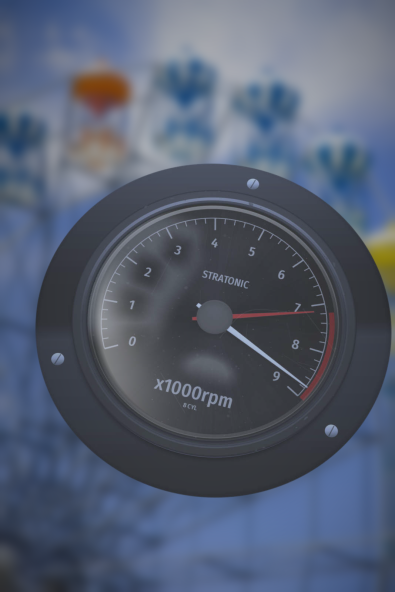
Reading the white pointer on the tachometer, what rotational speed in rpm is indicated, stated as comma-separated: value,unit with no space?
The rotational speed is 8800,rpm
